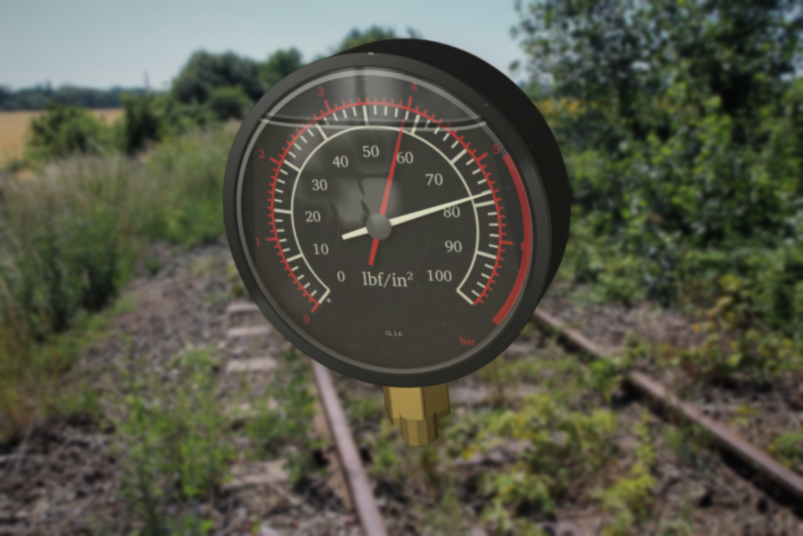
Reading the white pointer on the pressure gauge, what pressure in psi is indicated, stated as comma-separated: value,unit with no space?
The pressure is 78,psi
